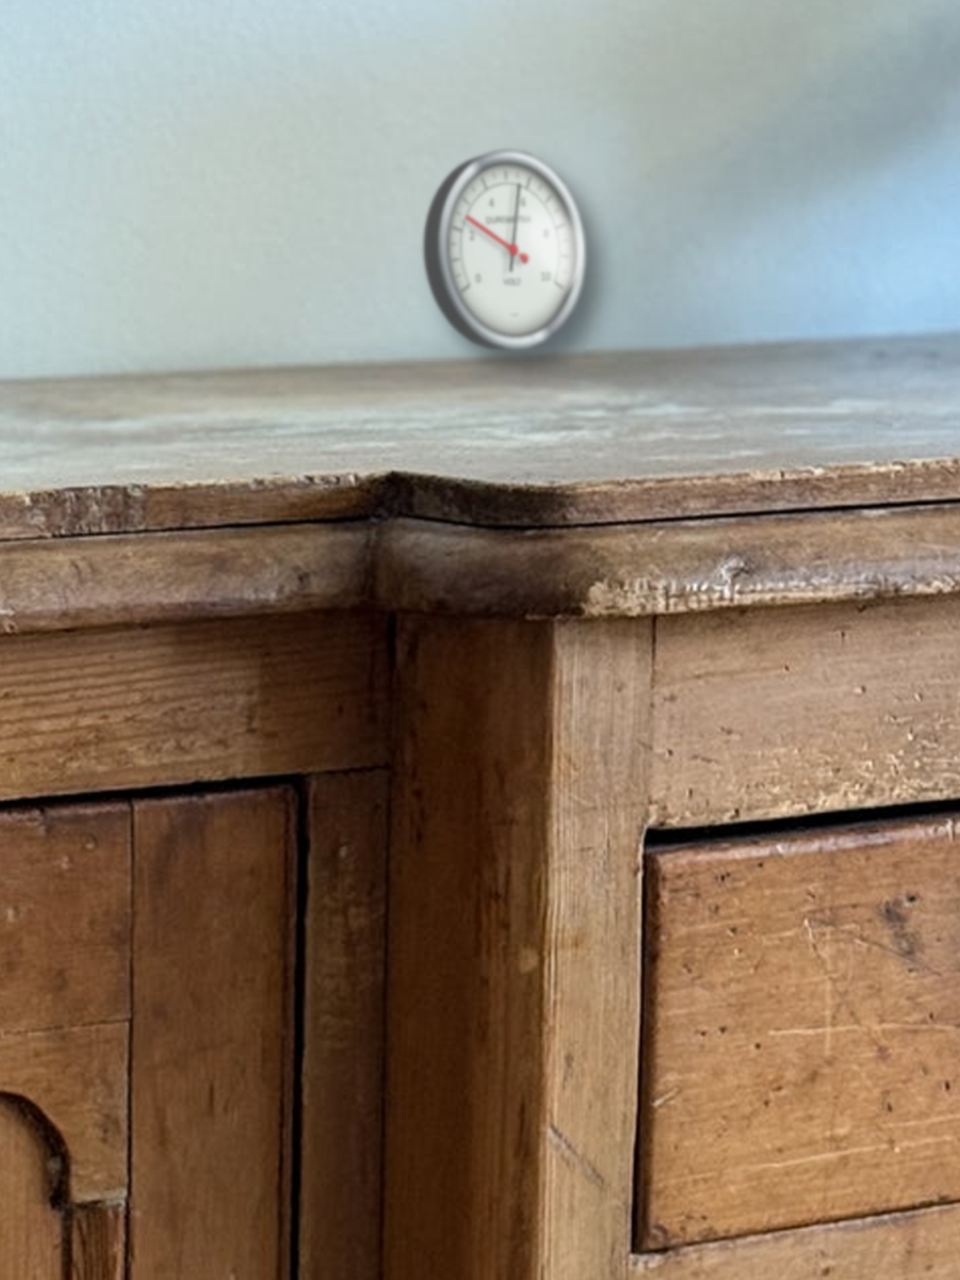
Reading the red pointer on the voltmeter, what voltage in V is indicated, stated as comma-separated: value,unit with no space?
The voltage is 2.5,V
